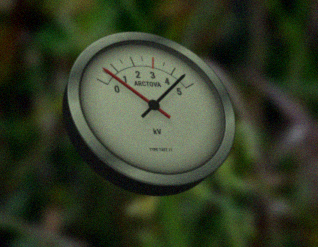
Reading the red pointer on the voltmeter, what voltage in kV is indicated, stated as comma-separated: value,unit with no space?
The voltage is 0.5,kV
